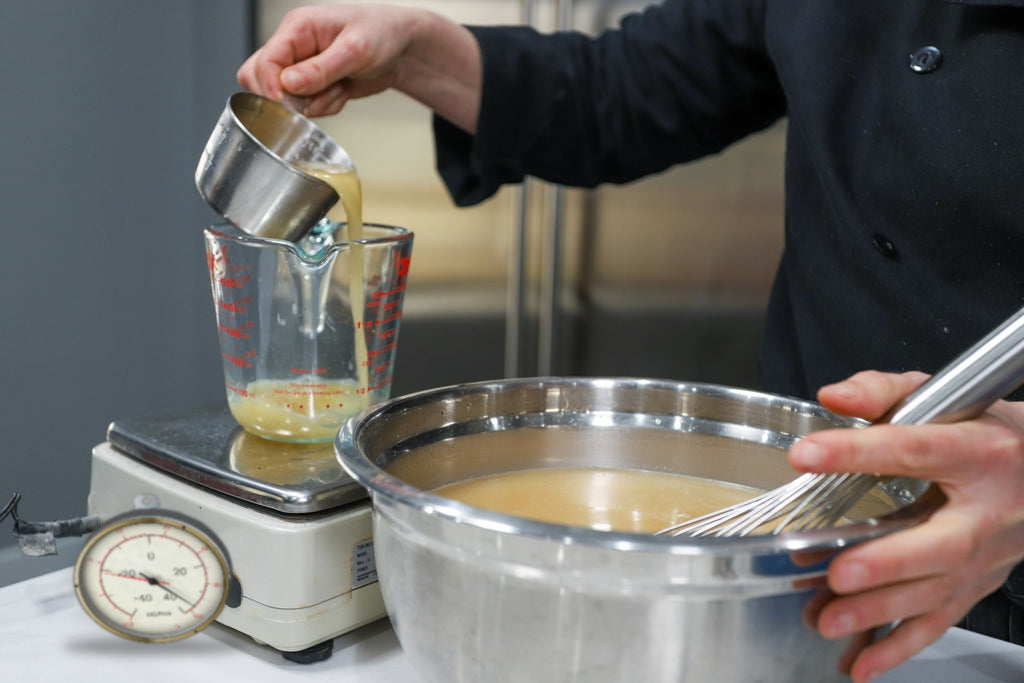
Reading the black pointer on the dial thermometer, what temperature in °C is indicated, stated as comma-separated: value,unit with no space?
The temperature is 35,°C
